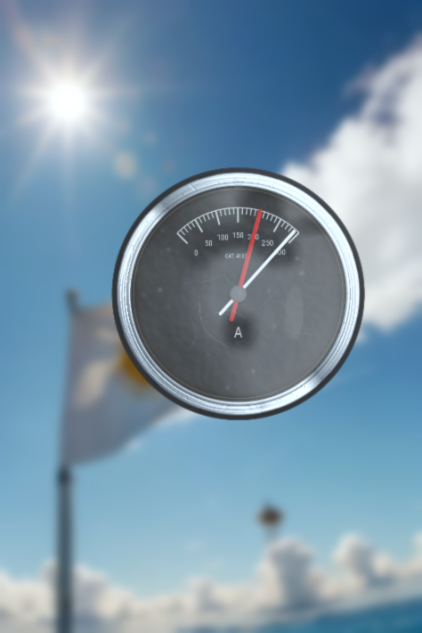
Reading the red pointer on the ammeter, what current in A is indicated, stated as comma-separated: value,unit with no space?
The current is 200,A
